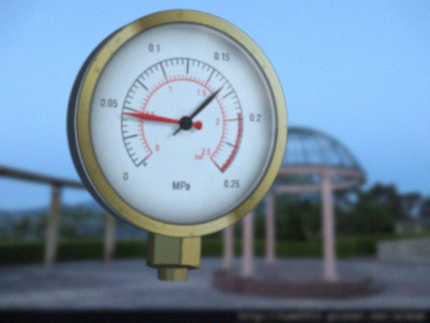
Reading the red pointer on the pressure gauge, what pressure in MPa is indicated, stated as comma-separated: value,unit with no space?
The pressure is 0.045,MPa
